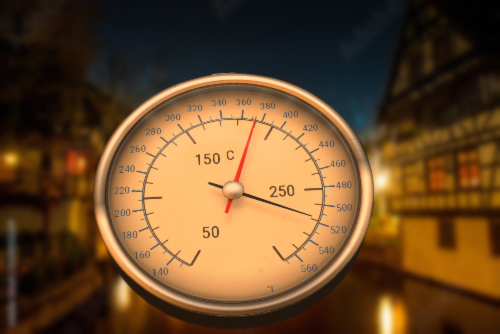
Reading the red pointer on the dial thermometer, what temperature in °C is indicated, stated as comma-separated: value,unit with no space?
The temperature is 190,°C
